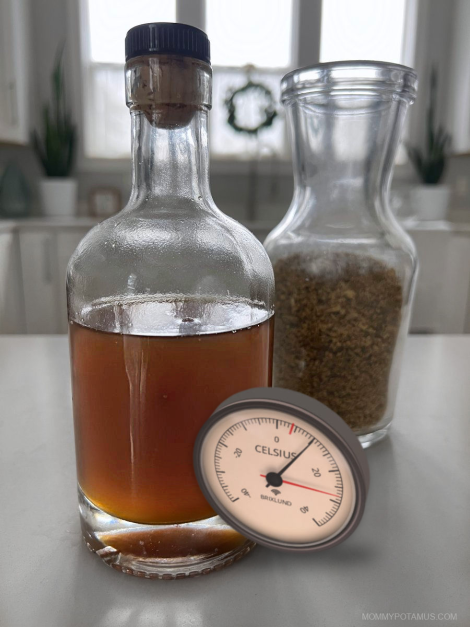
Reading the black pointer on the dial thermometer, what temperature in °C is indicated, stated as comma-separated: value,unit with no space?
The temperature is 10,°C
